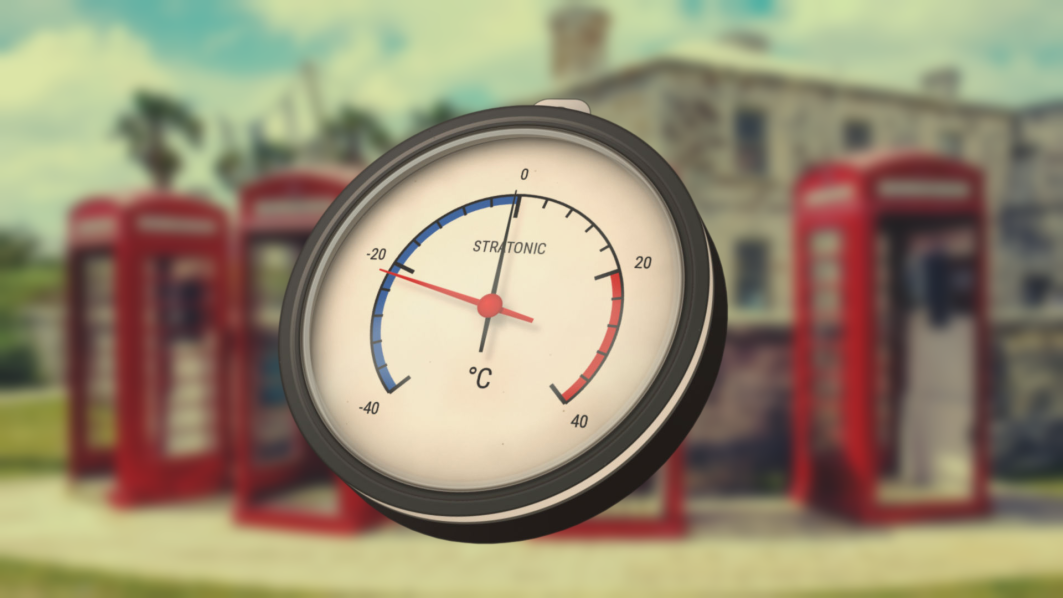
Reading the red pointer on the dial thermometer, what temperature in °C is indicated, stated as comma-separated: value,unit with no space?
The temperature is -22,°C
